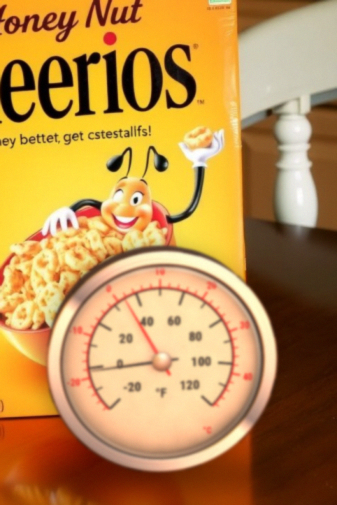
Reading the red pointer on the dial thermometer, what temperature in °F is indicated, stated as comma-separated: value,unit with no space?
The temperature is 35,°F
